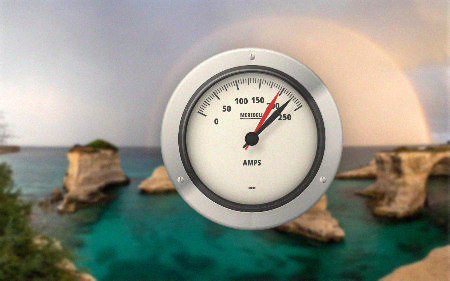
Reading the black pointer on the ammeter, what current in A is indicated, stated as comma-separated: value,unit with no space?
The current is 225,A
